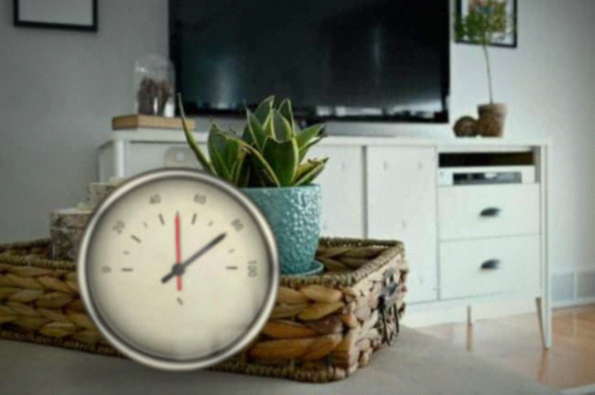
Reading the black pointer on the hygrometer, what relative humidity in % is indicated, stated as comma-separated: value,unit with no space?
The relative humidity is 80,%
